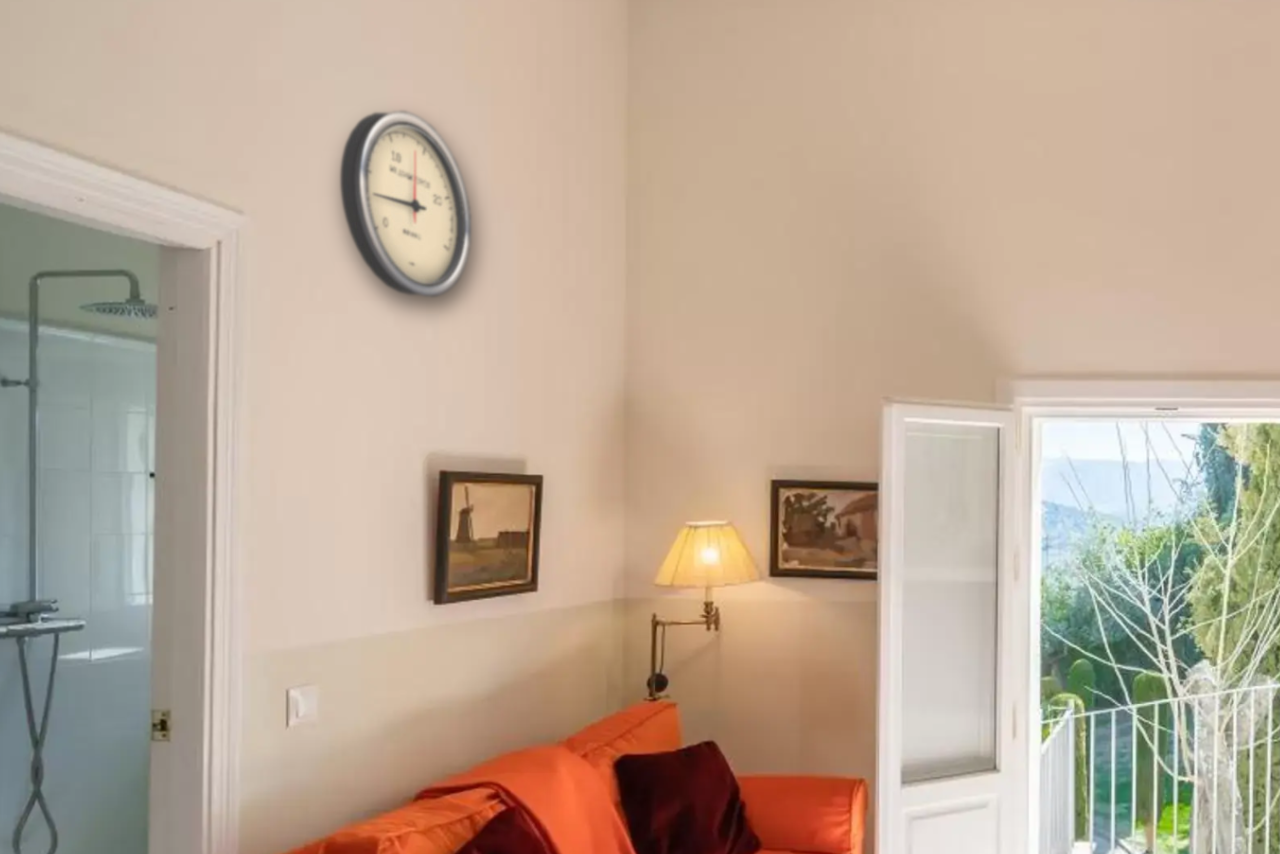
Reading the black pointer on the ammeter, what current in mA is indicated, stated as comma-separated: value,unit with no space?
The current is 3,mA
